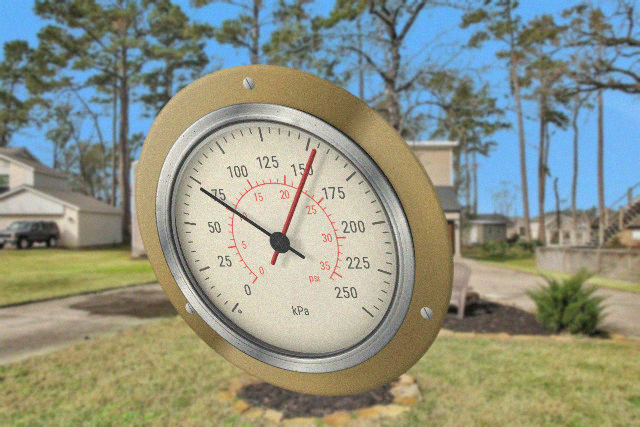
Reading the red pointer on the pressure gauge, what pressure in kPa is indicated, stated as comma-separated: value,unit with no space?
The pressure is 155,kPa
